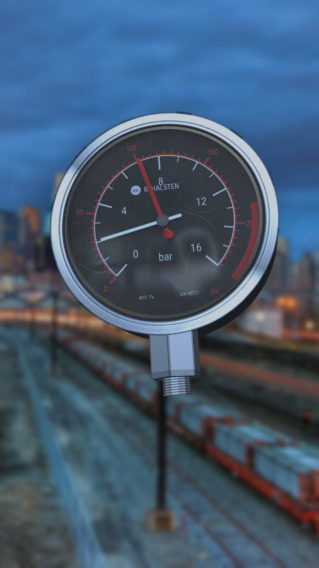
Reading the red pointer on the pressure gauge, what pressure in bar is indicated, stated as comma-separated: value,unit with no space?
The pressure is 7,bar
